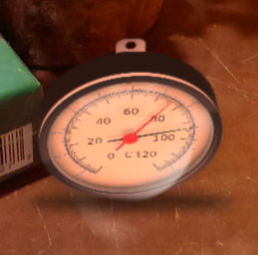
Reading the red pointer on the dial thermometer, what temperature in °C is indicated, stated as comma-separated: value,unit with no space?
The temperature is 75,°C
